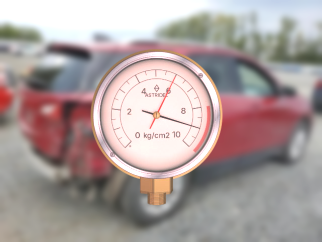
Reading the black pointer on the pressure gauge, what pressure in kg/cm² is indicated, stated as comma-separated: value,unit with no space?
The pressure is 9,kg/cm²
